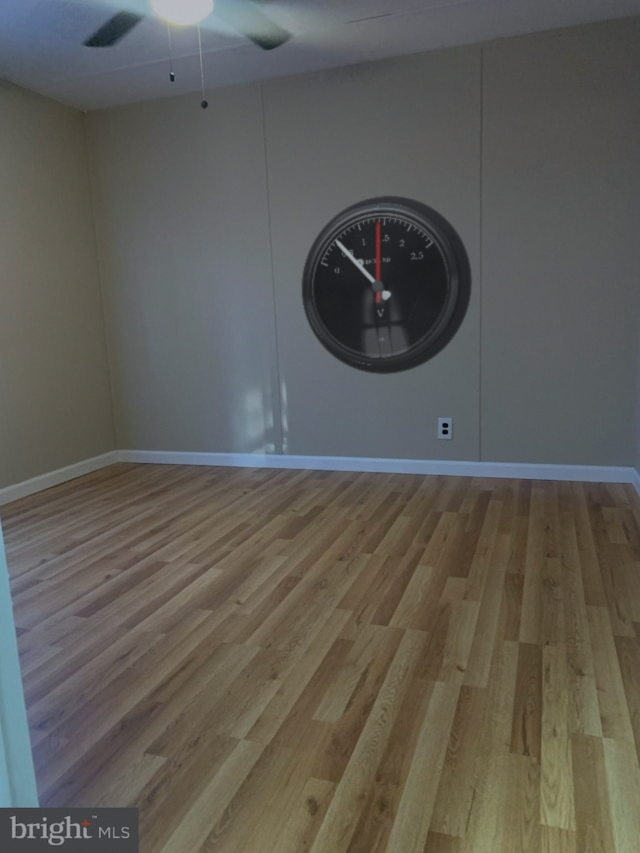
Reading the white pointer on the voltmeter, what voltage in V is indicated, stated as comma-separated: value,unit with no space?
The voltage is 0.5,V
